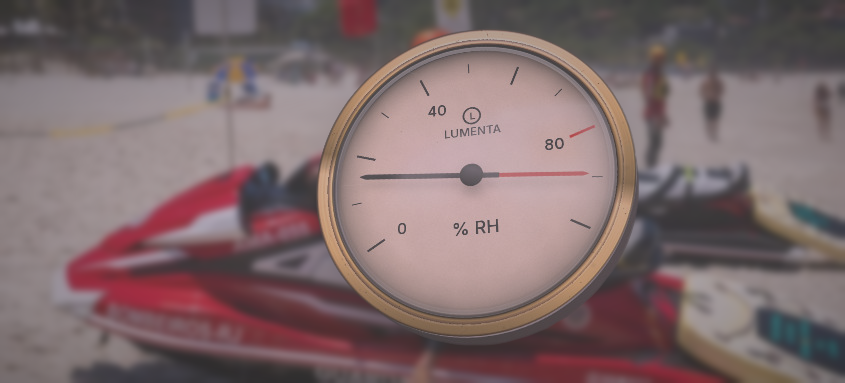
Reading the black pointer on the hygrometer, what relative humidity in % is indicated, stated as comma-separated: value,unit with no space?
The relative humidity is 15,%
